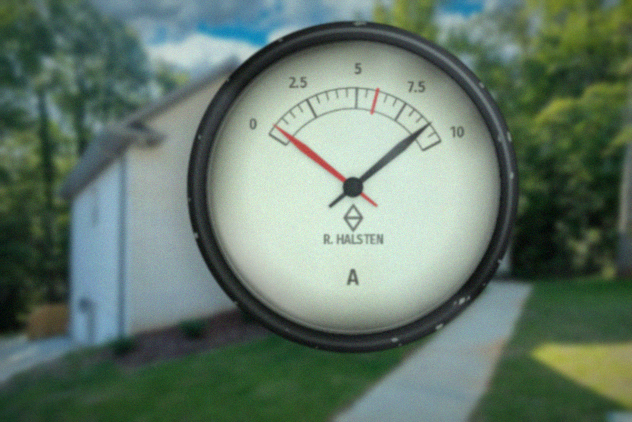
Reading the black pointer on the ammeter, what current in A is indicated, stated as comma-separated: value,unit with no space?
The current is 9,A
